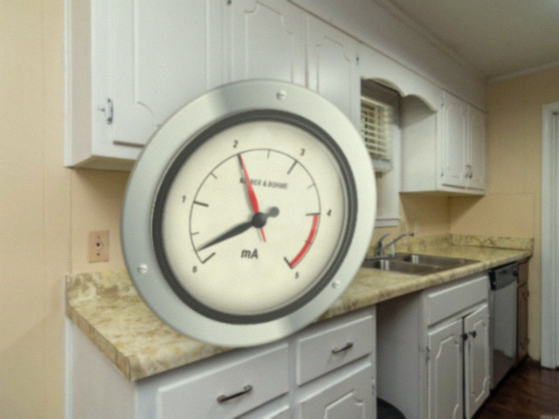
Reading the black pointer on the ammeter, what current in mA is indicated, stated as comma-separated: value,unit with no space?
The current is 0.25,mA
